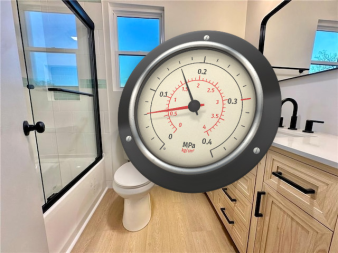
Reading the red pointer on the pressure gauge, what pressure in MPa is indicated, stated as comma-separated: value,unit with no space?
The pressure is 0.06,MPa
